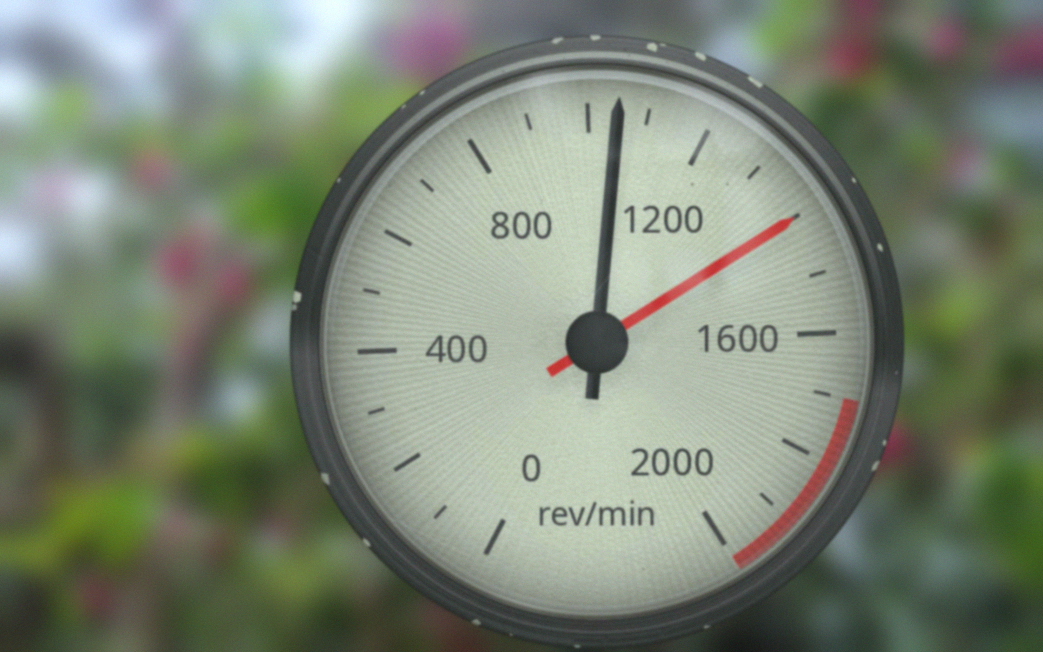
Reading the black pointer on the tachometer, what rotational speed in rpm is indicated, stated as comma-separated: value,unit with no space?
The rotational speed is 1050,rpm
